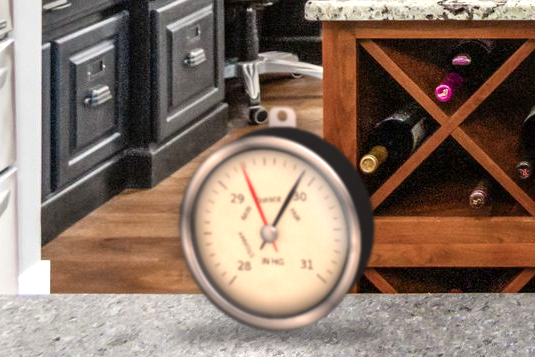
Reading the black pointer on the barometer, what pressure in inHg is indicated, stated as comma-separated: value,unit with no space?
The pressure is 29.9,inHg
